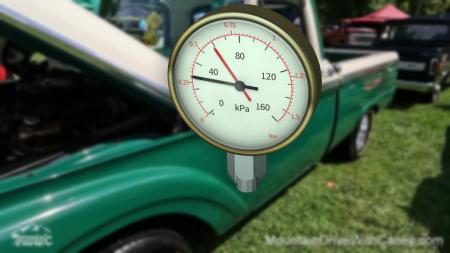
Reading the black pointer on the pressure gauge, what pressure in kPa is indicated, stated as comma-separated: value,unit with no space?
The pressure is 30,kPa
